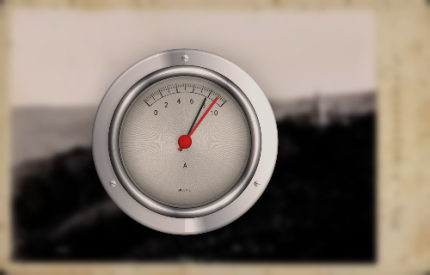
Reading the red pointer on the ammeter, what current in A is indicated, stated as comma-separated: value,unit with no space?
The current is 9,A
